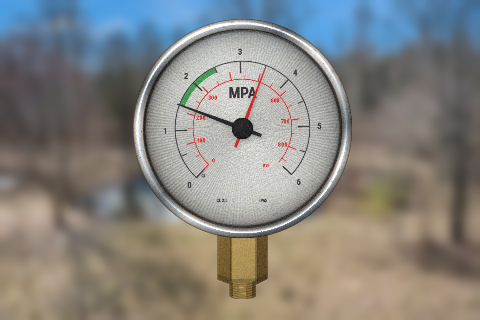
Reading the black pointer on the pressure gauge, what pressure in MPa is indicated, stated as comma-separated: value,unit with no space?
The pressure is 1.5,MPa
